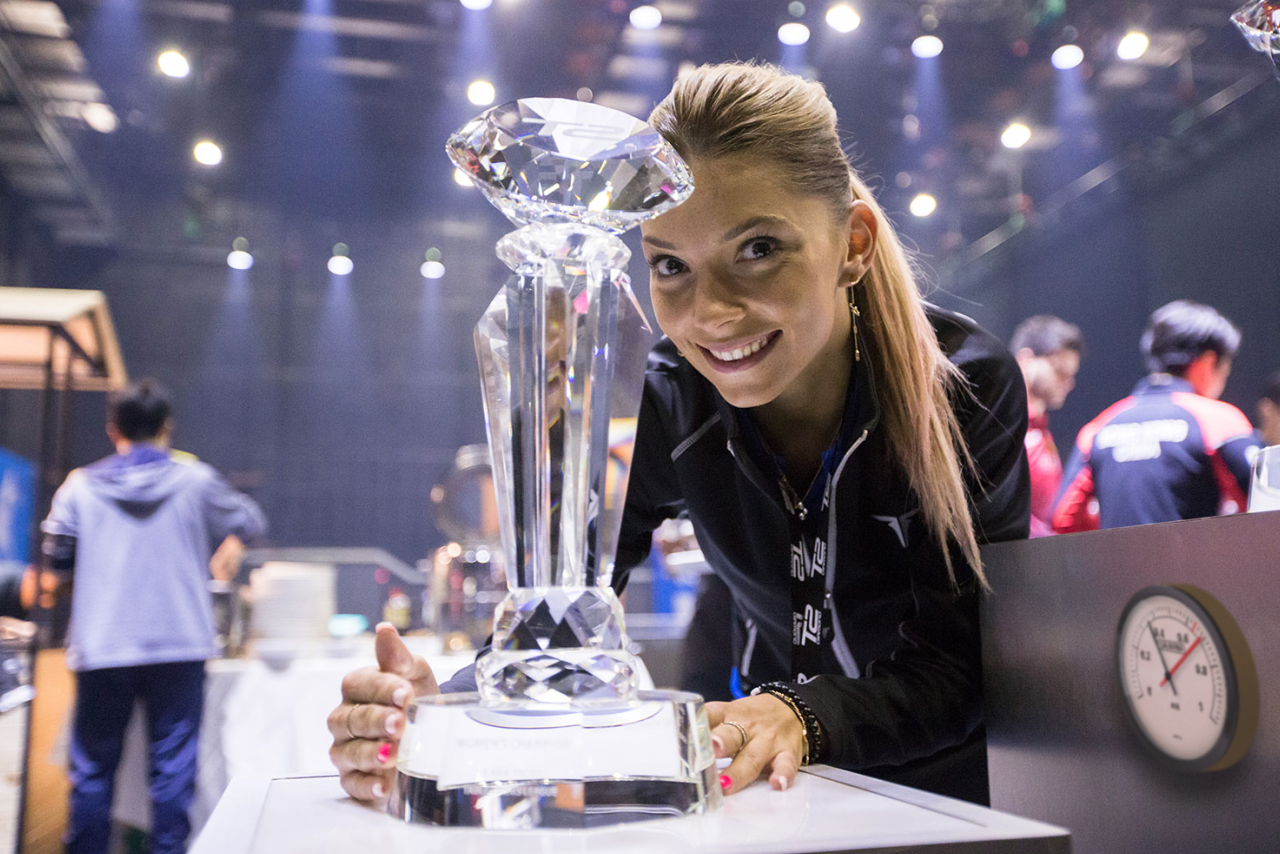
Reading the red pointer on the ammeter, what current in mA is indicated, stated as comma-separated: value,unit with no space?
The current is 0.7,mA
